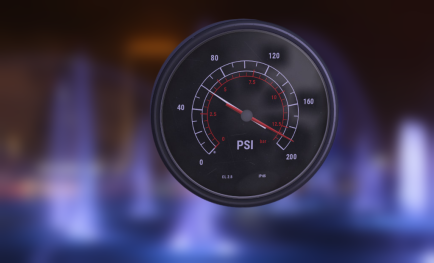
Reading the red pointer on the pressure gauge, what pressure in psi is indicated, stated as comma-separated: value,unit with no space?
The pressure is 190,psi
